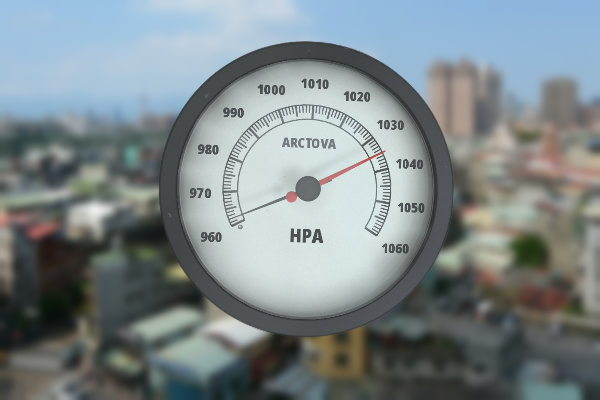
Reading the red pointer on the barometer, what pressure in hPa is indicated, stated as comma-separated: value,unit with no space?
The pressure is 1035,hPa
